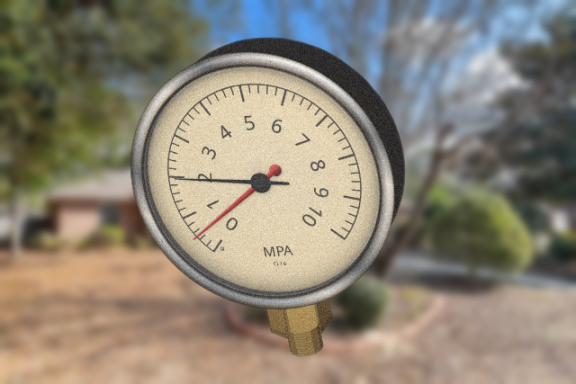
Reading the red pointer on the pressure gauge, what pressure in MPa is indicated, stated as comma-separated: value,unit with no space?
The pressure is 0.5,MPa
